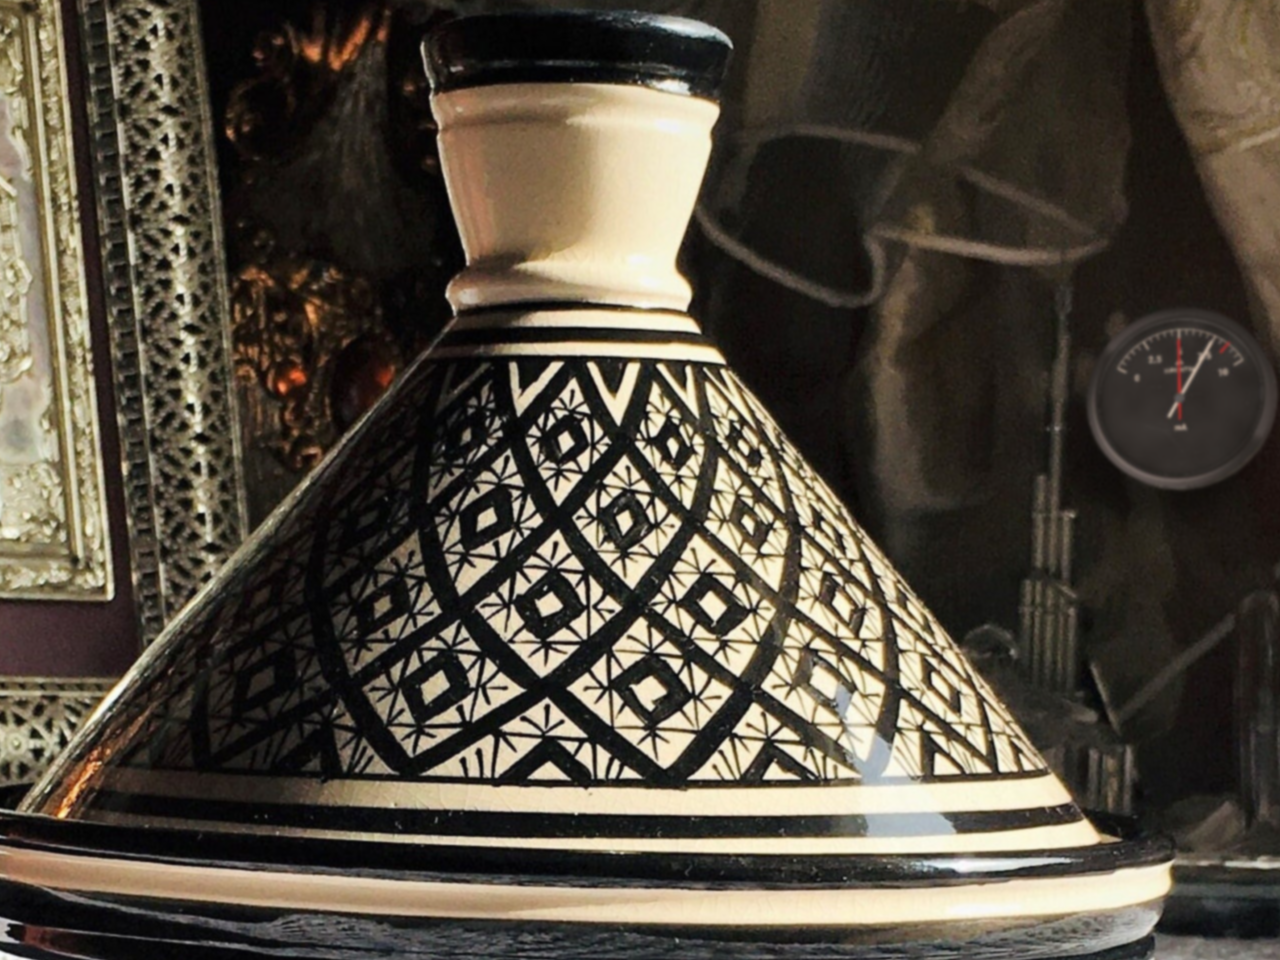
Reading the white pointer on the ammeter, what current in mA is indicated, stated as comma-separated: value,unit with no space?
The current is 7.5,mA
